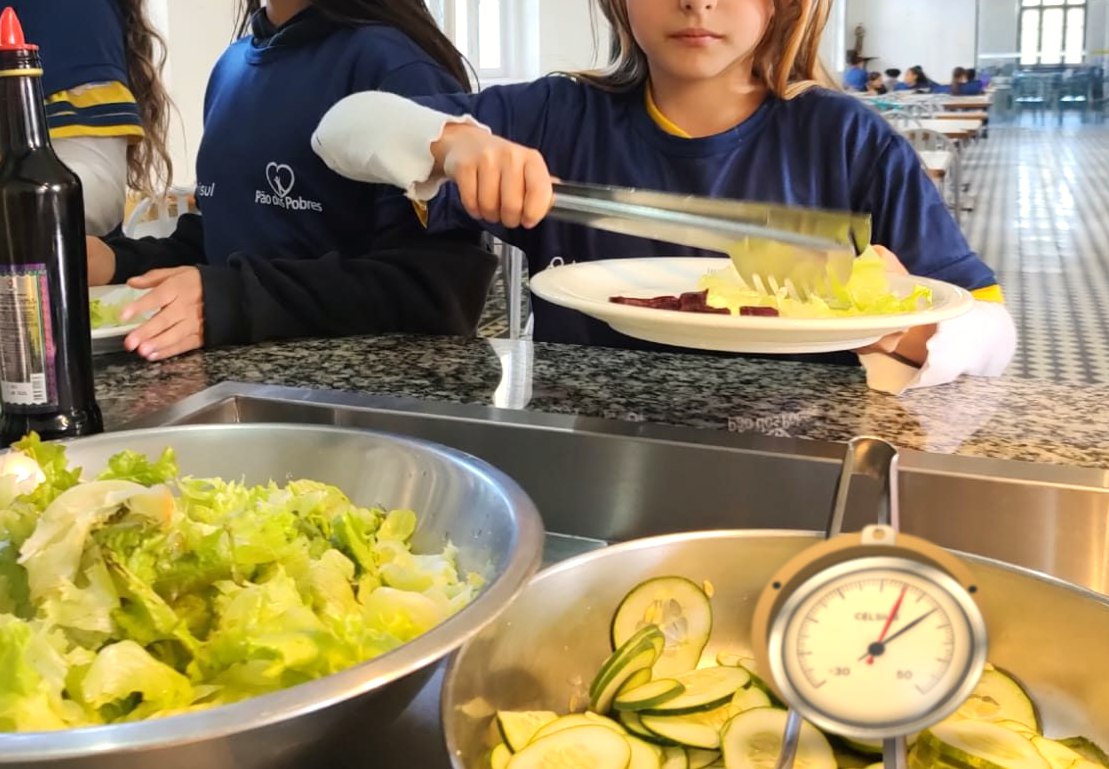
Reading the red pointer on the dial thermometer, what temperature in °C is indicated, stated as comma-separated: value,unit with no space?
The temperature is 15,°C
